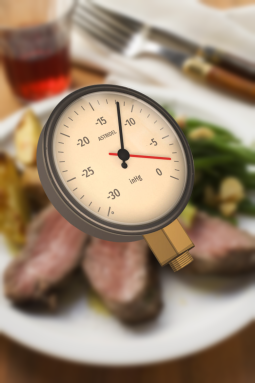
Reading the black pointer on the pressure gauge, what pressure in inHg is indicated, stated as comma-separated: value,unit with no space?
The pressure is -12,inHg
